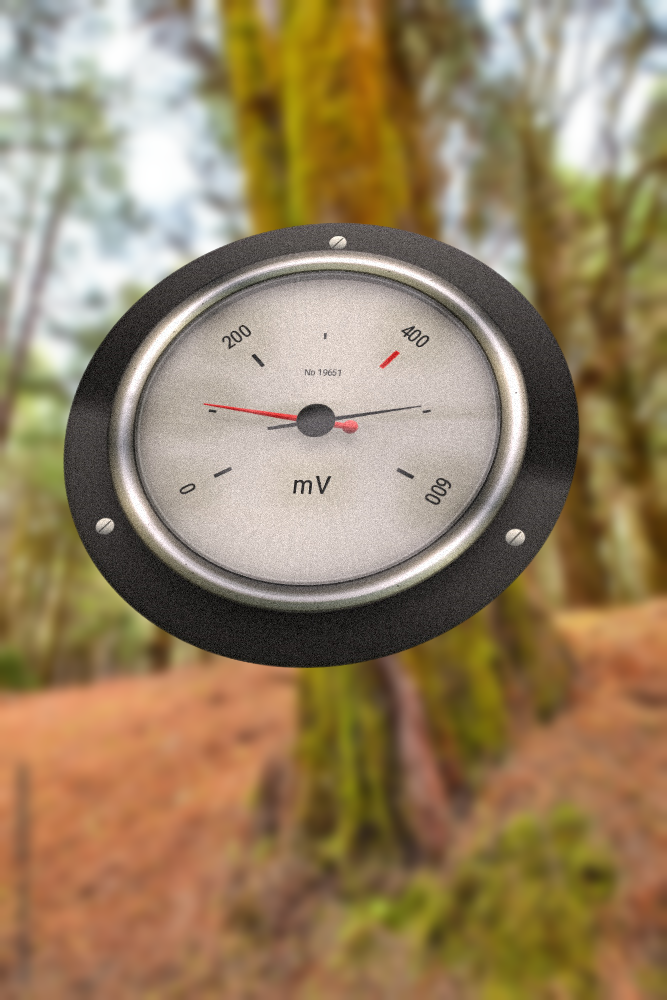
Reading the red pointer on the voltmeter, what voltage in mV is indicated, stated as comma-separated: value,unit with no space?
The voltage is 100,mV
